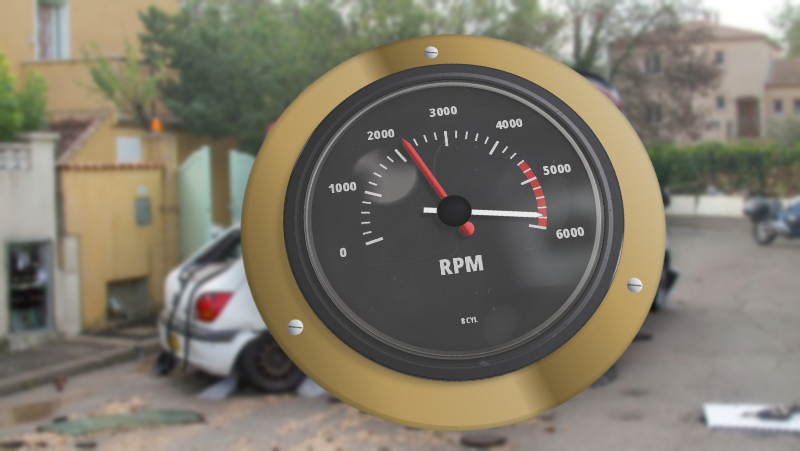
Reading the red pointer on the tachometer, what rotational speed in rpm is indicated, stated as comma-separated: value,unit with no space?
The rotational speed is 2200,rpm
